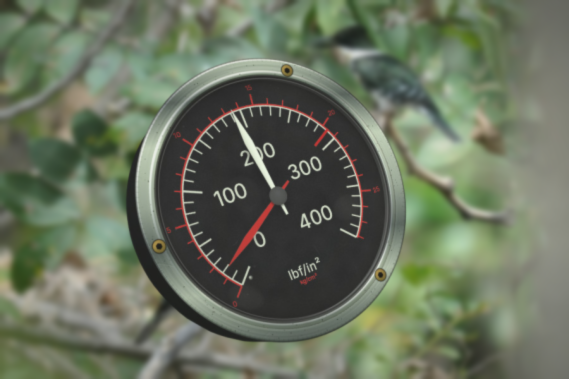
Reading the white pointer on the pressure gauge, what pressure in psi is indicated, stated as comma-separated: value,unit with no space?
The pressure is 190,psi
